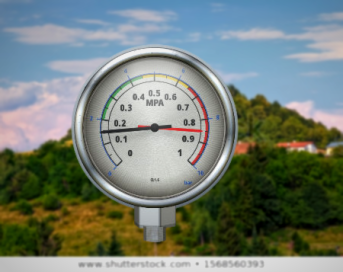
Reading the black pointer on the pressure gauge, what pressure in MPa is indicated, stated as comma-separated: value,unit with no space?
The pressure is 0.15,MPa
